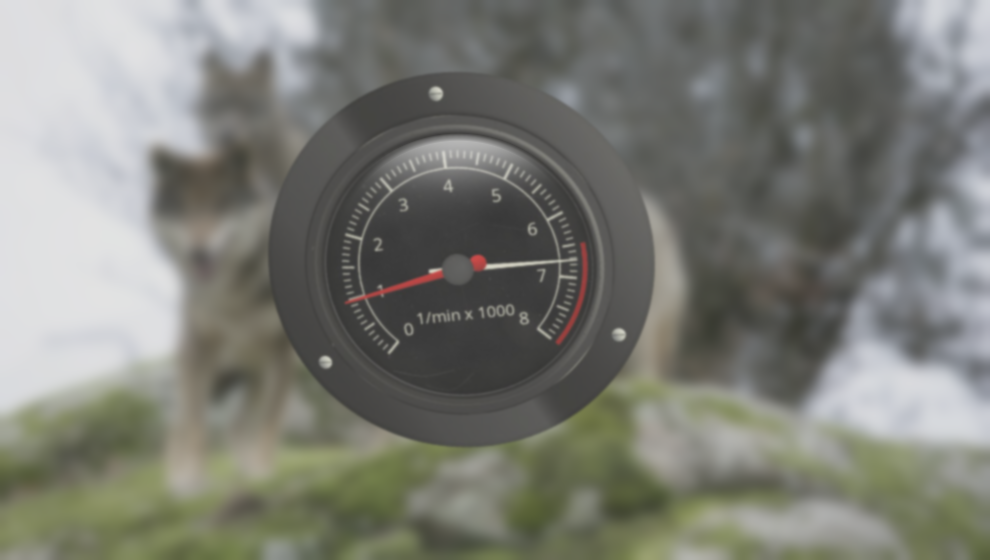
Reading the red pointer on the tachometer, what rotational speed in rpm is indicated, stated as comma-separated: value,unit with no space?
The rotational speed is 1000,rpm
